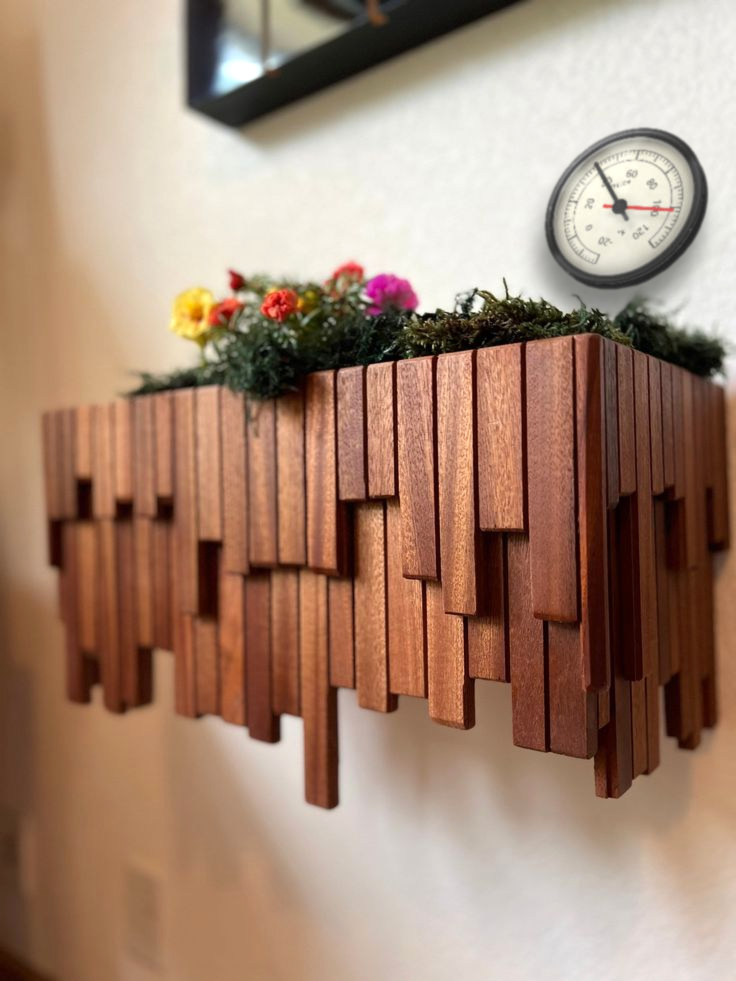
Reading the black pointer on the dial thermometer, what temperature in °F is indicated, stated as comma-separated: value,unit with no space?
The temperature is 40,°F
